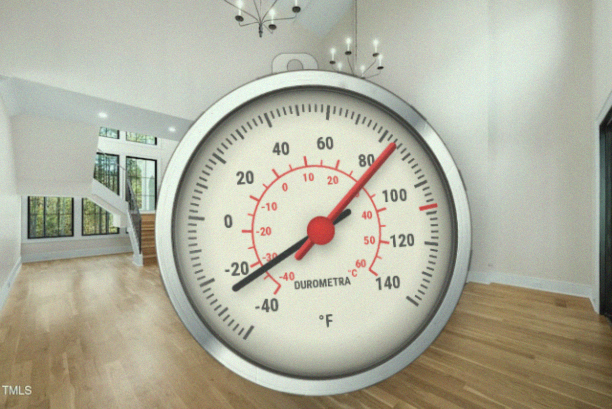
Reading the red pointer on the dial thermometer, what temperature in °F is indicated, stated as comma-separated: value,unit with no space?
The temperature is 84,°F
